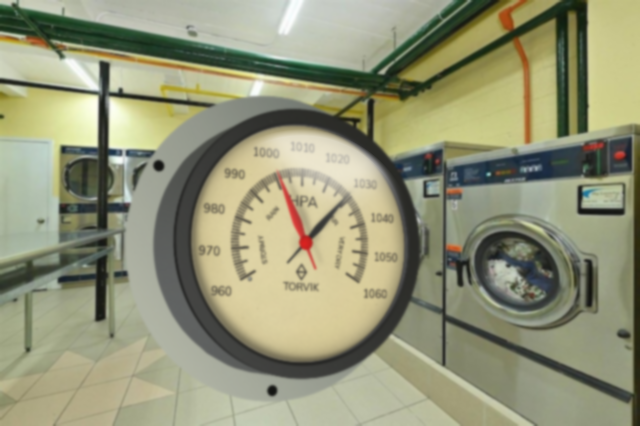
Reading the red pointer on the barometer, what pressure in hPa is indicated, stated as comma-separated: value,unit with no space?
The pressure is 1000,hPa
